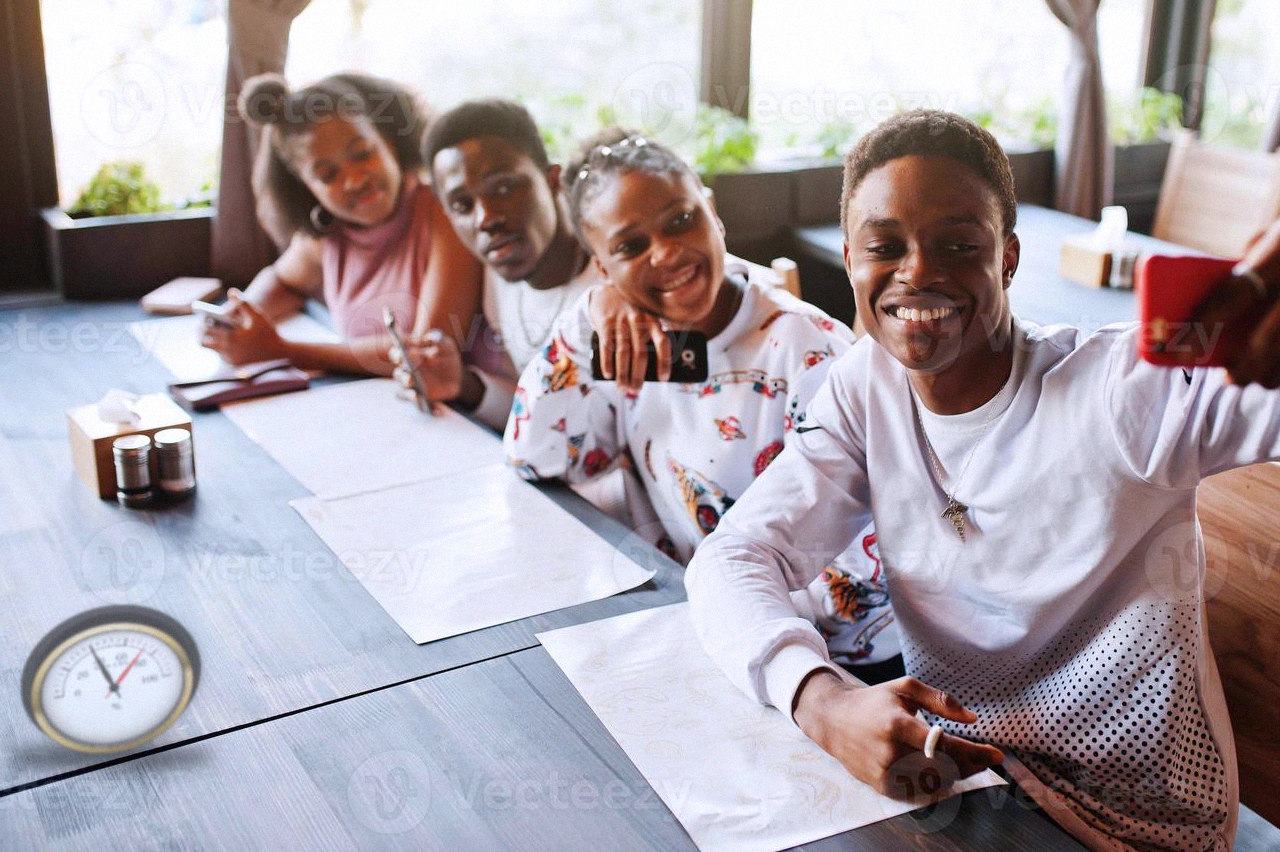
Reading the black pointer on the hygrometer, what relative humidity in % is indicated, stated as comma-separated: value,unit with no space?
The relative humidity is 40,%
